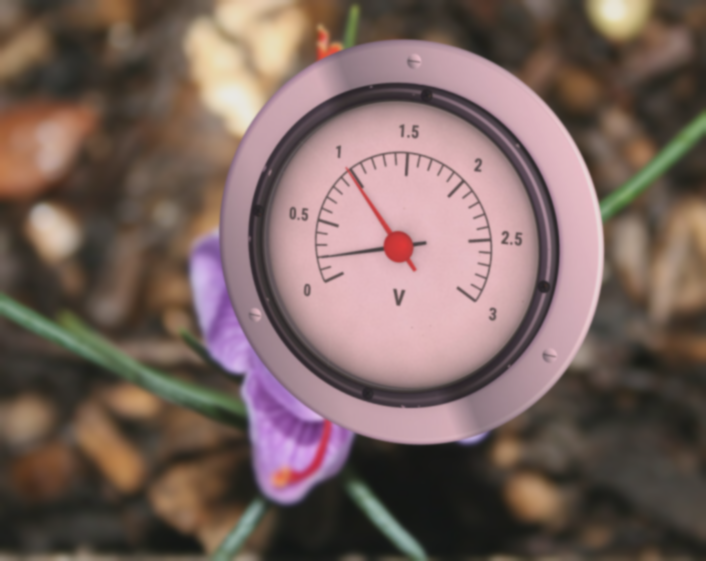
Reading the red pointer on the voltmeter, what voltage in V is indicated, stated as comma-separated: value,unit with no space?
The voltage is 1,V
